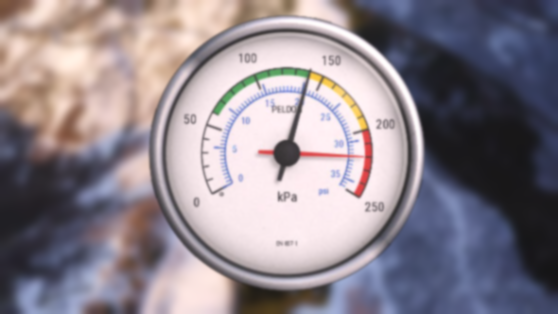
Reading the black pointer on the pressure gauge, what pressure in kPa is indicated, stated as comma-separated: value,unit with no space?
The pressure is 140,kPa
